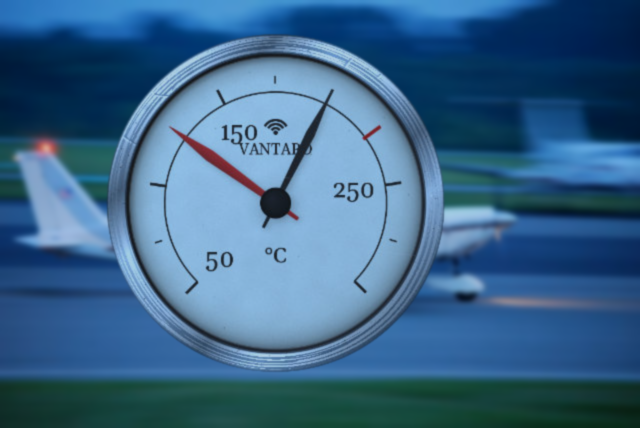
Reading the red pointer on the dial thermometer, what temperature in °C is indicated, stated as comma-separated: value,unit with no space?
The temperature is 125,°C
